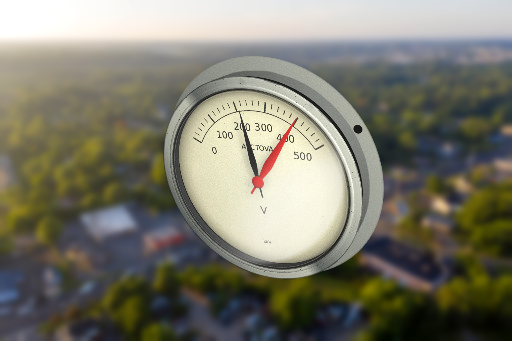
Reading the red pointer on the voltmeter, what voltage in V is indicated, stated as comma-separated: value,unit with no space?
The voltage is 400,V
